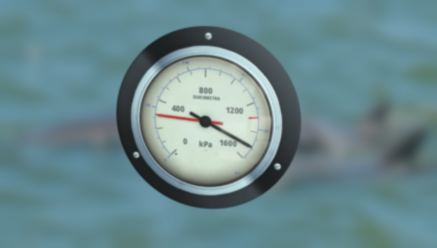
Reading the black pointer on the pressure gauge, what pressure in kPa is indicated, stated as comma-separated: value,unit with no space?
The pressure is 1500,kPa
